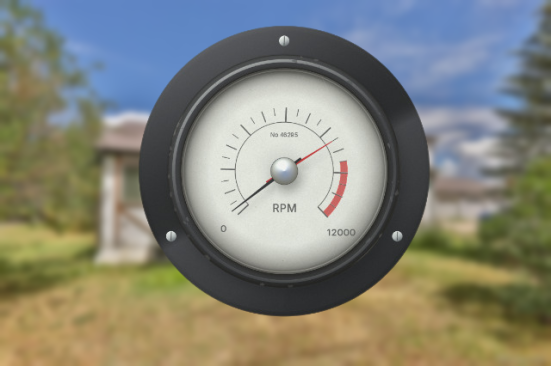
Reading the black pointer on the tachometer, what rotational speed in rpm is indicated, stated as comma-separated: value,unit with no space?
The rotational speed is 250,rpm
